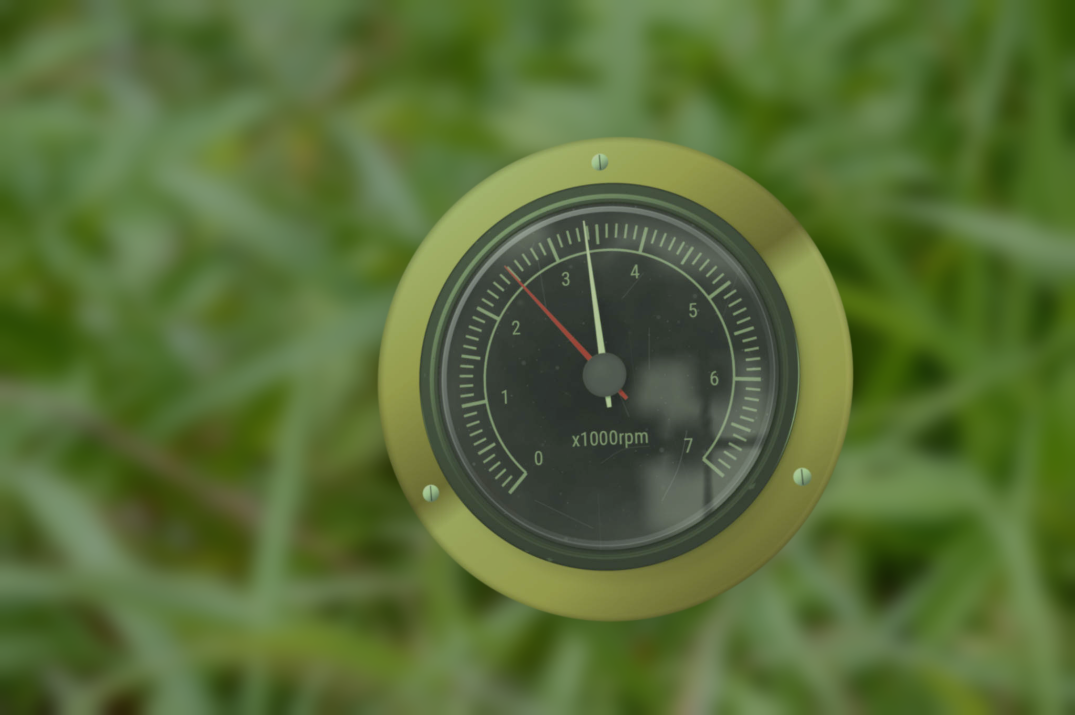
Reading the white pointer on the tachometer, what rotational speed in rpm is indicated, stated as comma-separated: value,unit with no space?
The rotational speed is 3400,rpm
